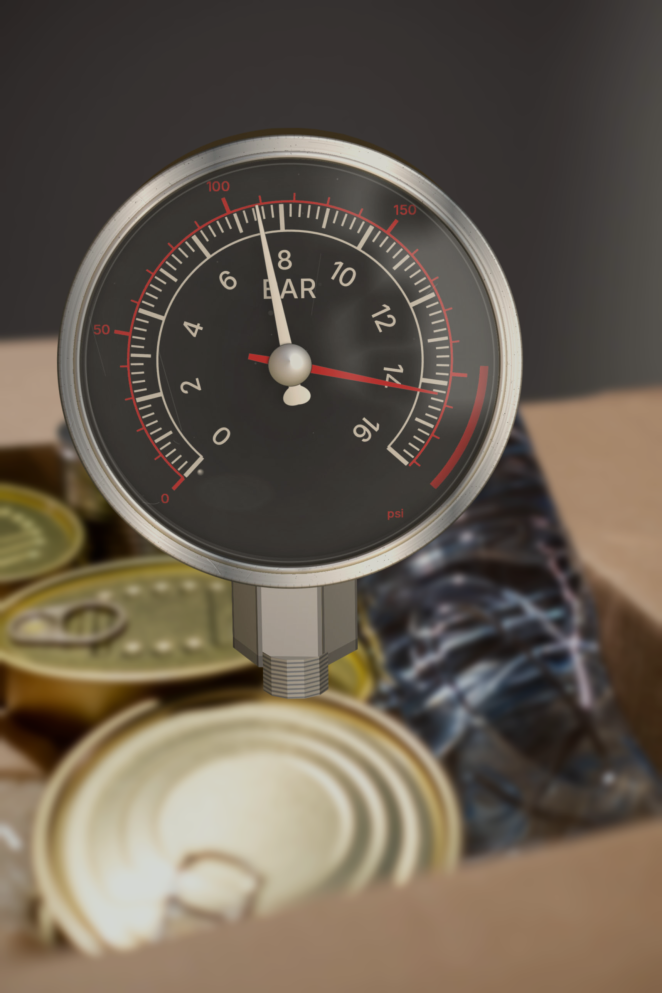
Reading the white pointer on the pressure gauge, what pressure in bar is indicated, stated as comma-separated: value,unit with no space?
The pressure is 7.5,bar
